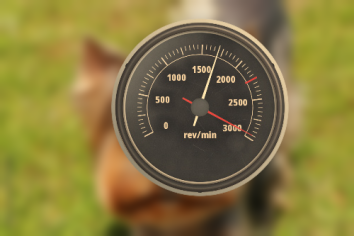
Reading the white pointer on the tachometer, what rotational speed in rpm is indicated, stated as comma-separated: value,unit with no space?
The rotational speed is 1700,rpm
